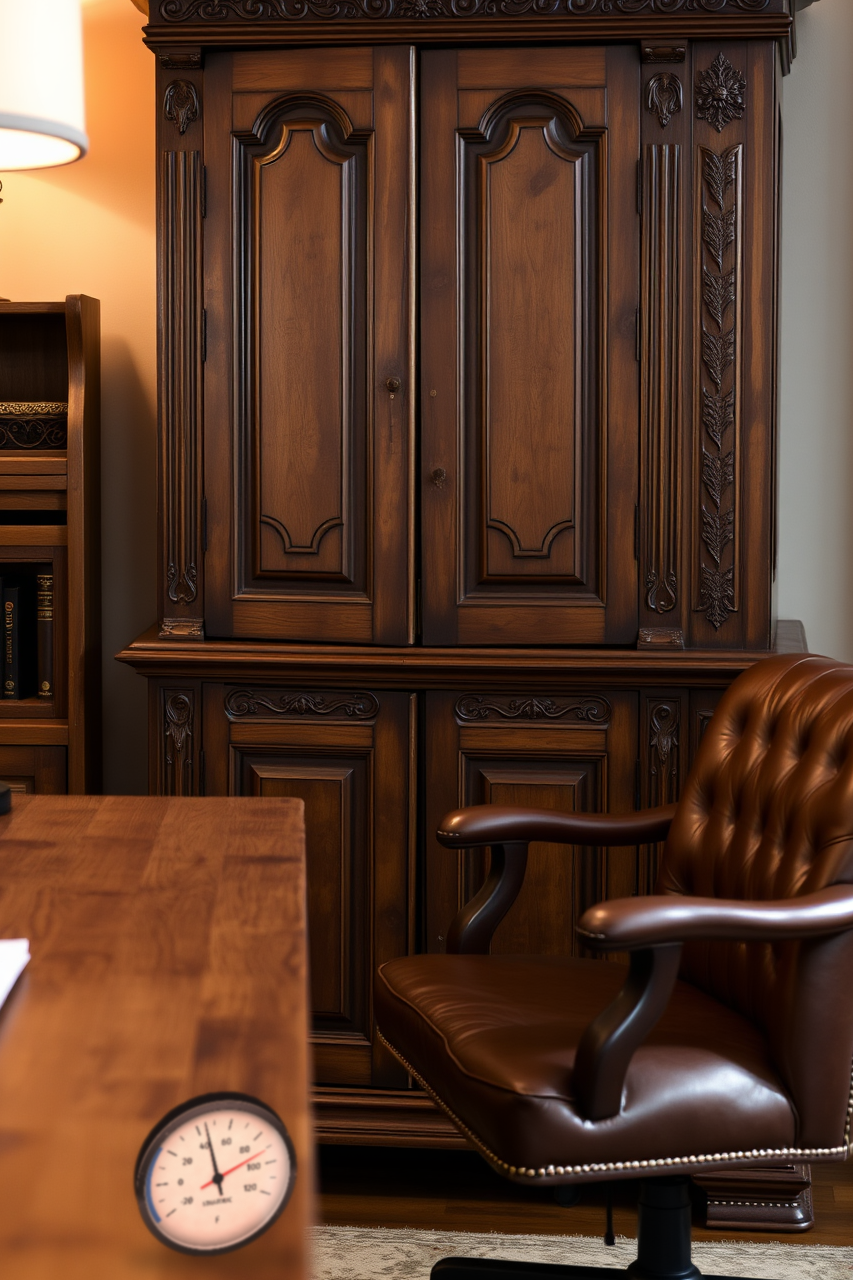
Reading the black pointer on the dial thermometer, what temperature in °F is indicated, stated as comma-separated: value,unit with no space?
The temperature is 45,°F
